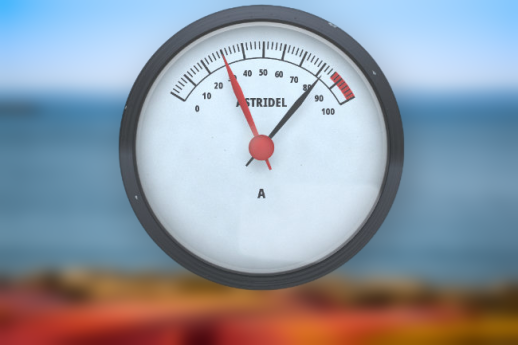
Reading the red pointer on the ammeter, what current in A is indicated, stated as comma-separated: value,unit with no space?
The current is 30,A
